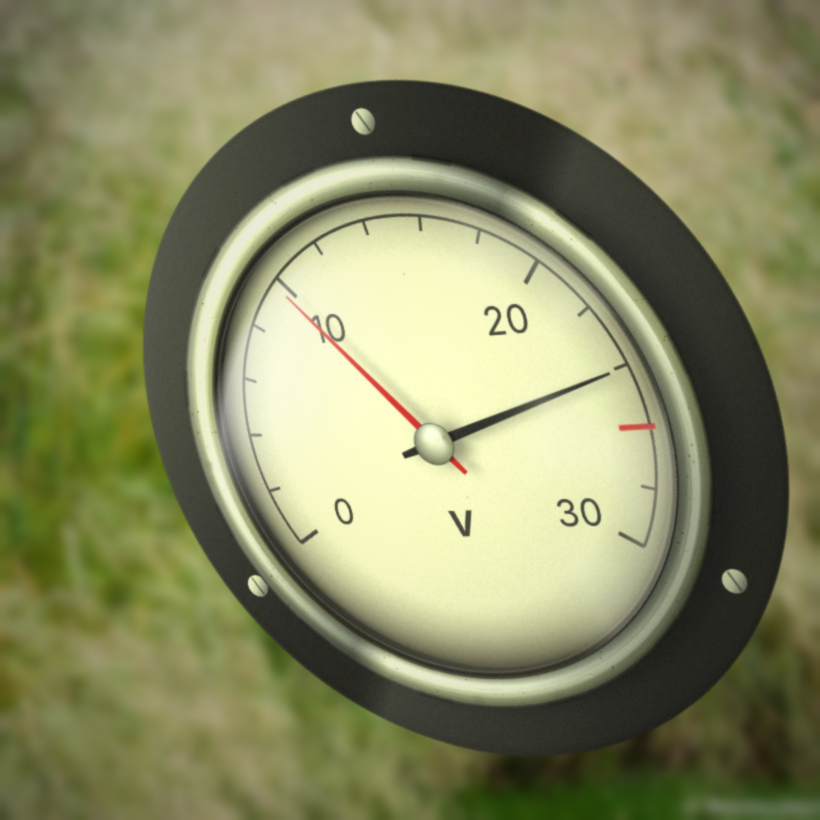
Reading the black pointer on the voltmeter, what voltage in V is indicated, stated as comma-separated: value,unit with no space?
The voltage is 24,V
